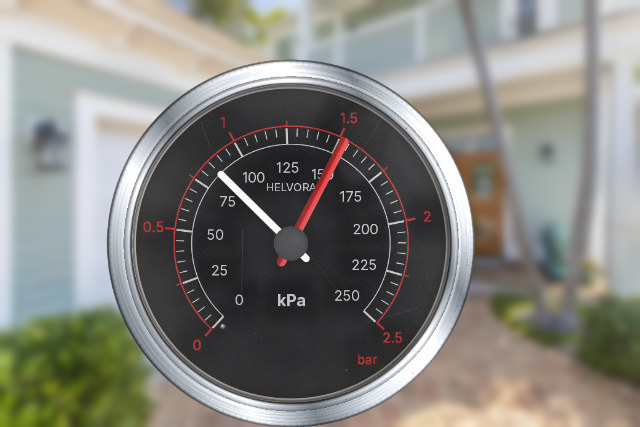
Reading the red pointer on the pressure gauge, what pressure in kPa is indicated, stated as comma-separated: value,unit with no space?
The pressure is 152.5,kPa
